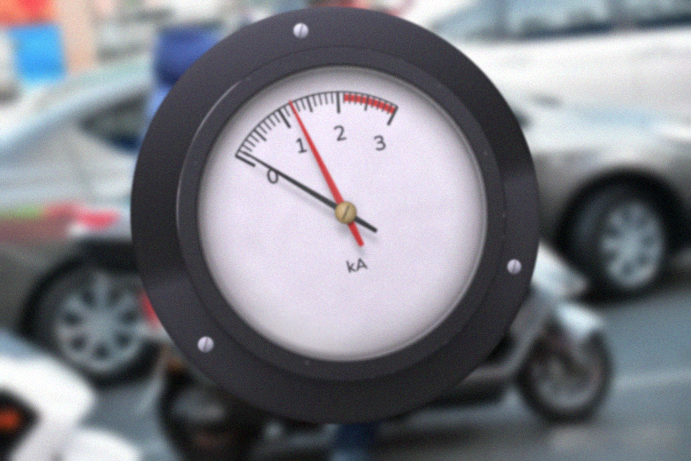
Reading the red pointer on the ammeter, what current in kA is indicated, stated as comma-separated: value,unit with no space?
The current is 1.2,kA
